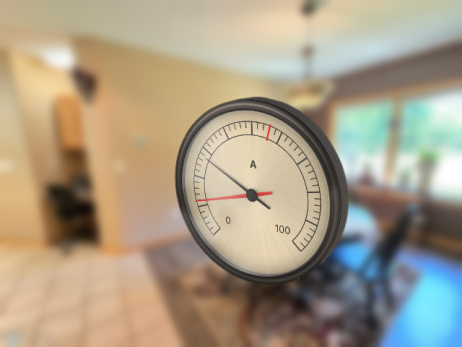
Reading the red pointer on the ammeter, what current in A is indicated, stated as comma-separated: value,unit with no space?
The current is 12,A
